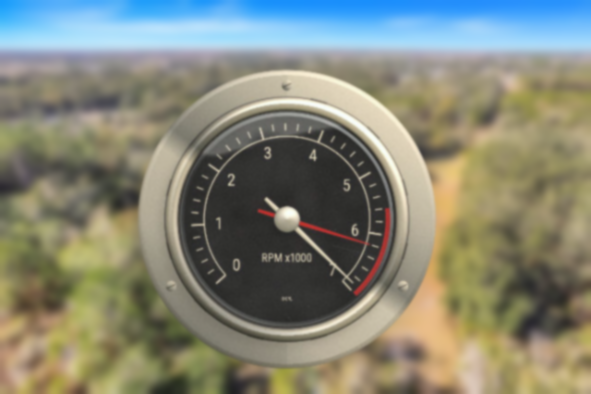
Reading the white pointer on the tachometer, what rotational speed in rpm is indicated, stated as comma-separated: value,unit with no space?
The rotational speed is 6900,rpm
